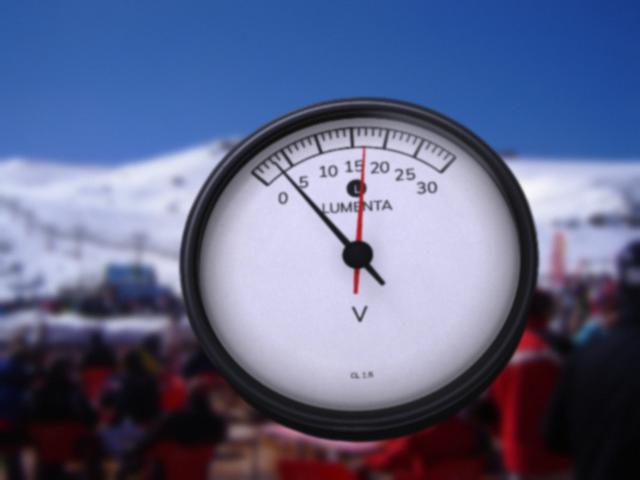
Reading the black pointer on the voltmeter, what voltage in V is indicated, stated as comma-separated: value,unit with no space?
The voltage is 3,V
